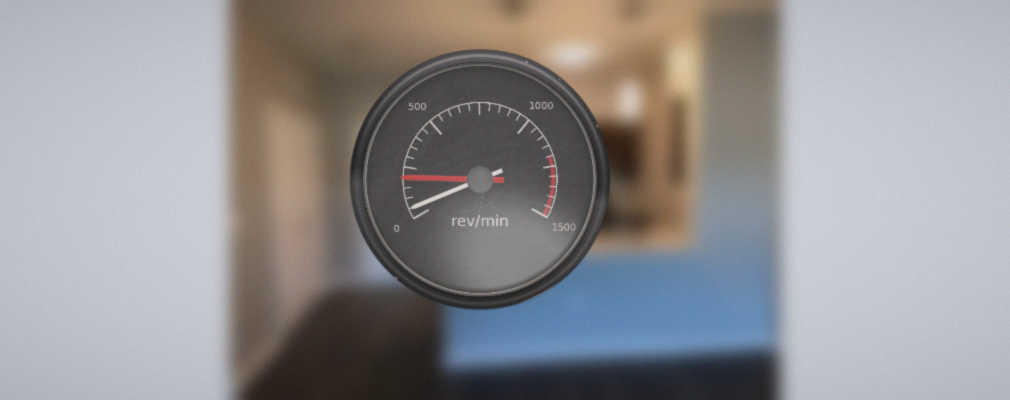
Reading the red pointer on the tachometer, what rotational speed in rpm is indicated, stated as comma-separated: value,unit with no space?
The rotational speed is 200,rpm
